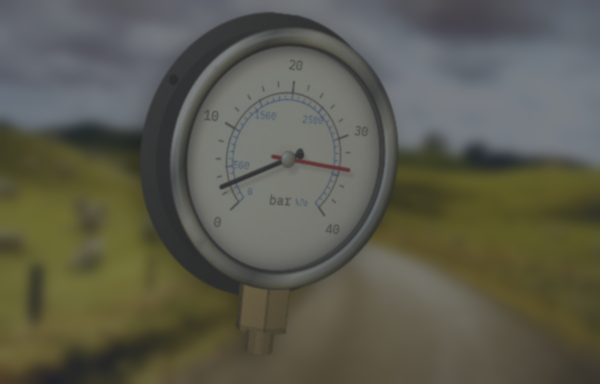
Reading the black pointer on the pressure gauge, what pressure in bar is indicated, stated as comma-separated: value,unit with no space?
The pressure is 3,bar
